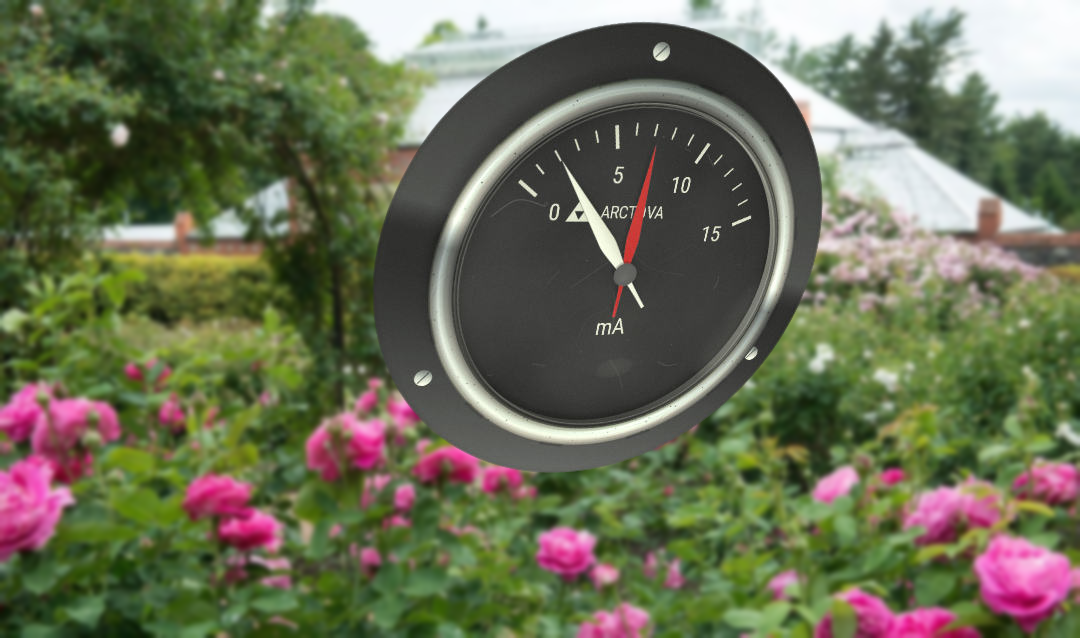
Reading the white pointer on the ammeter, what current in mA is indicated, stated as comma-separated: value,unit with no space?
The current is 2,mA
